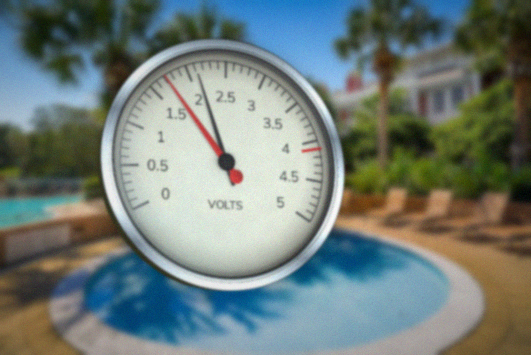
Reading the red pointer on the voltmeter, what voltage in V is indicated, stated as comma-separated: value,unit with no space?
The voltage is 1.7,V
